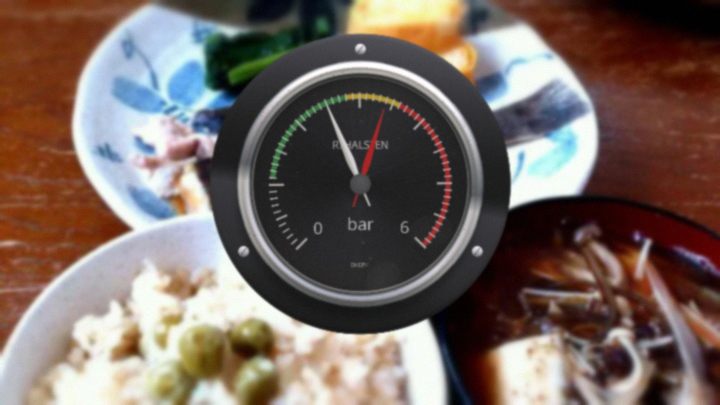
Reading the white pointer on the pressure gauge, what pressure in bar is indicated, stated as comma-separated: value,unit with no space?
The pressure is 2.5,bar
